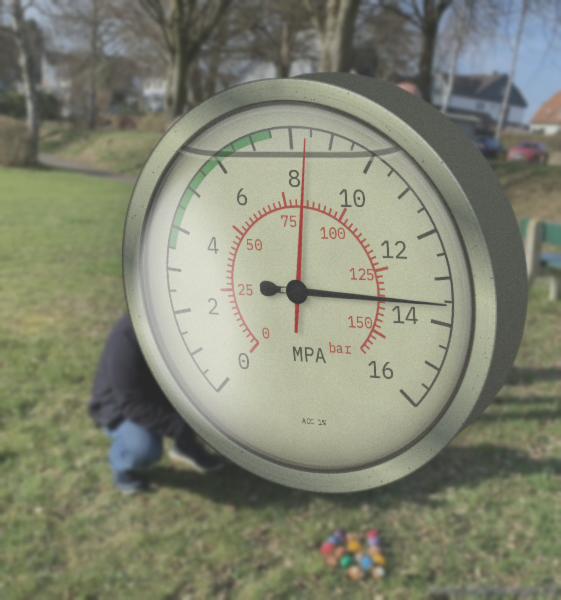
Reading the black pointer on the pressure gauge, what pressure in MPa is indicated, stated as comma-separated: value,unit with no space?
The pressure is 13.5,MPa
